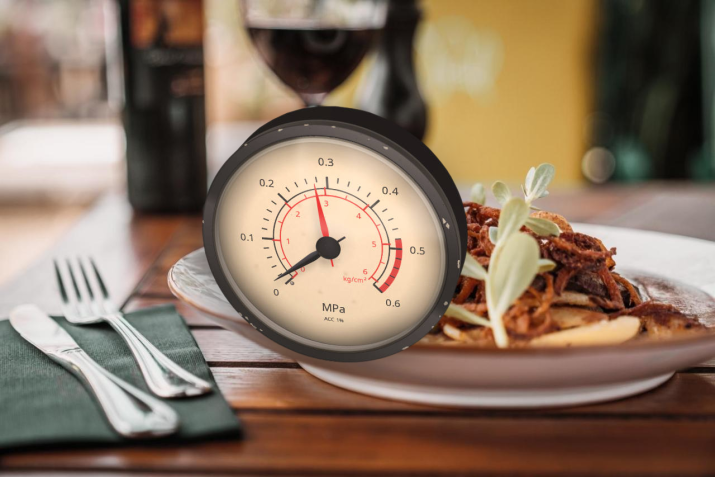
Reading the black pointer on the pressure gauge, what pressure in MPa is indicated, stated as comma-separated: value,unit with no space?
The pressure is 0.02,MPa
